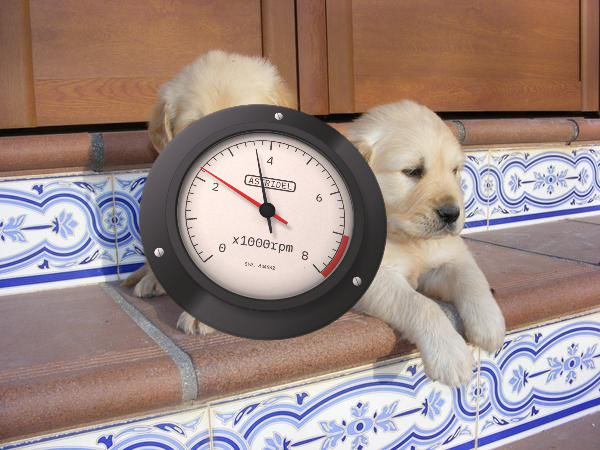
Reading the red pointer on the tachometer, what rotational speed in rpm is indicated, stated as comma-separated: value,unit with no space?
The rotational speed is 2200,rpm
